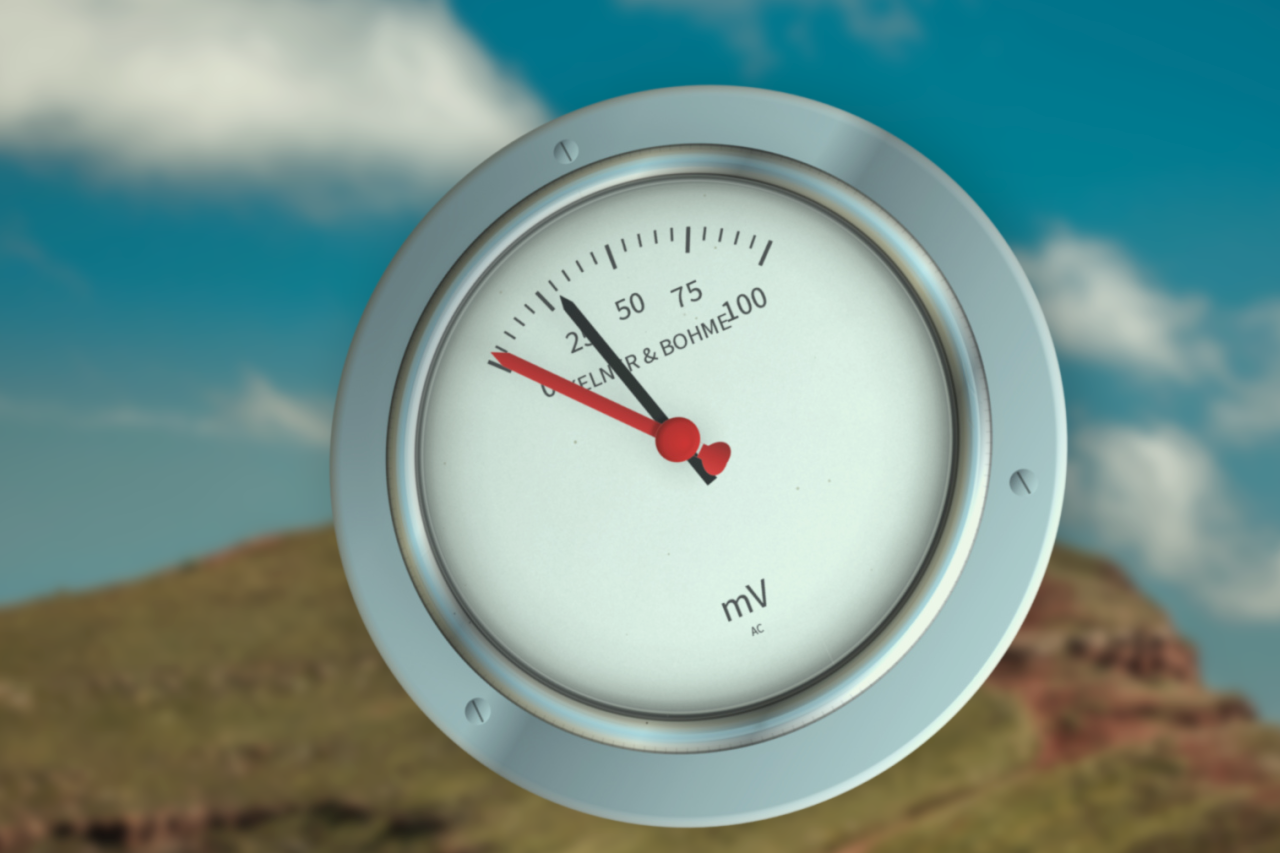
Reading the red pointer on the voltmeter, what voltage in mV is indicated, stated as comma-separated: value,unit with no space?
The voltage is 2.5,mV
